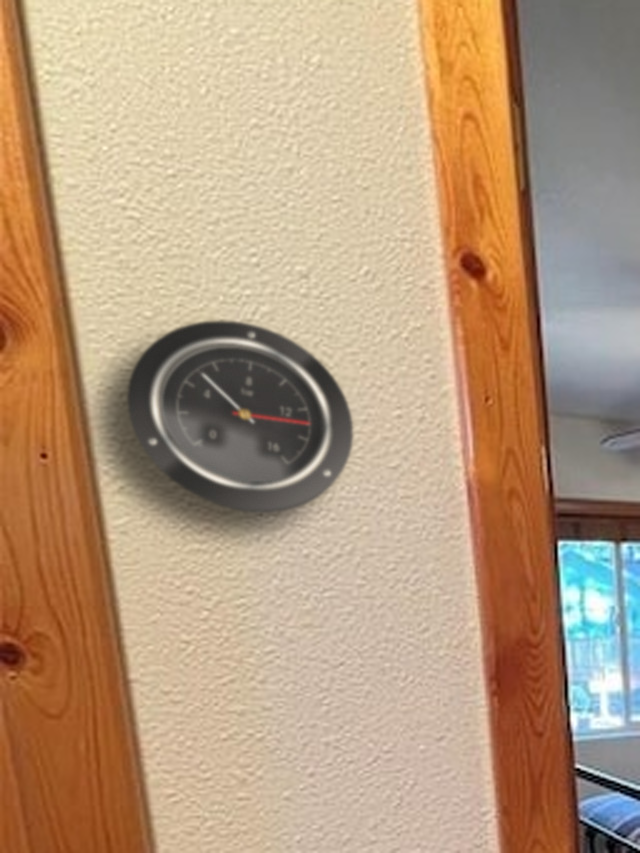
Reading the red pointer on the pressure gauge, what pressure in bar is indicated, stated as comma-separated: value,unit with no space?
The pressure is 13,bar
